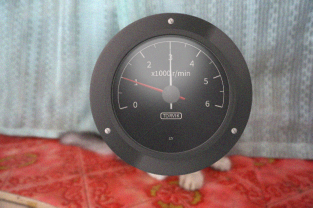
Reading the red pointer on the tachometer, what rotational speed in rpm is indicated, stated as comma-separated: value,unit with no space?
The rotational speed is 1000,rpm
